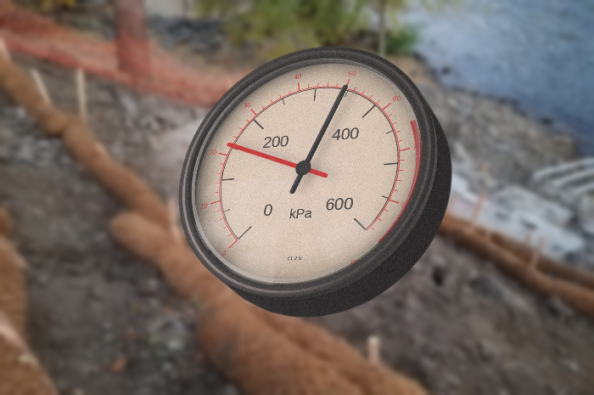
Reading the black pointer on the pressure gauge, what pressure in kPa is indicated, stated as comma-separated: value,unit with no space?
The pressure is 350,kPa
